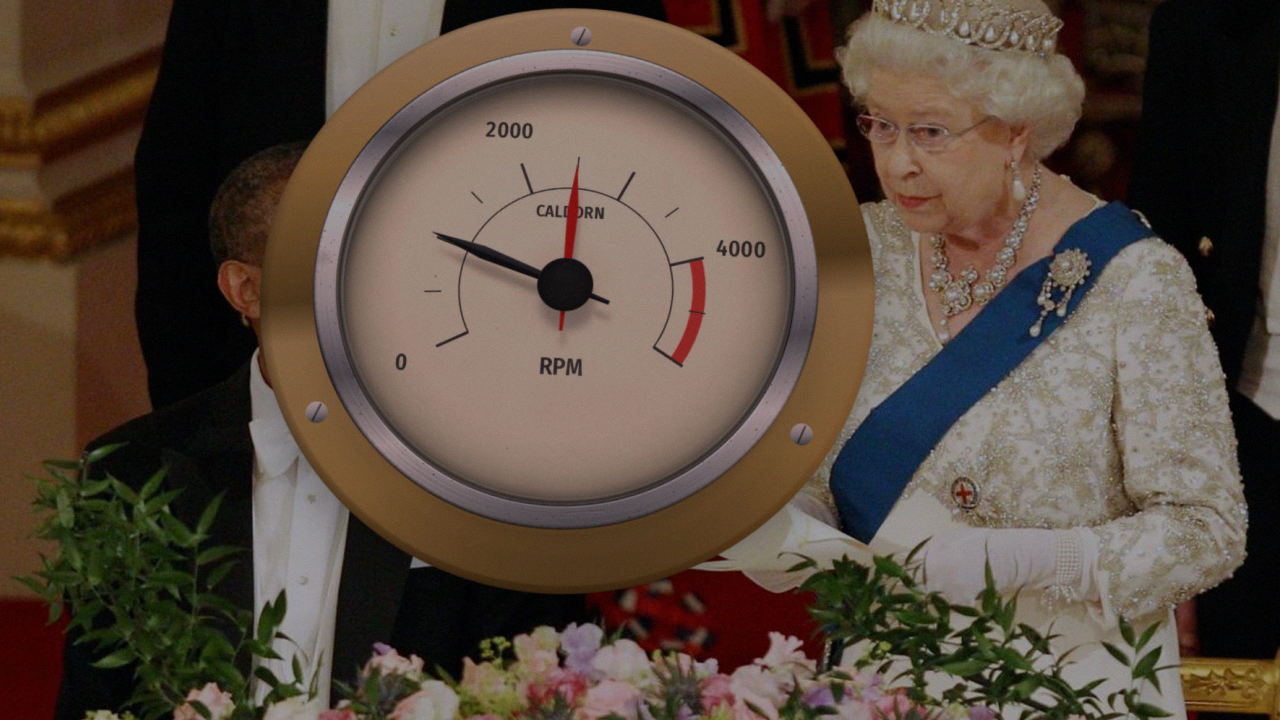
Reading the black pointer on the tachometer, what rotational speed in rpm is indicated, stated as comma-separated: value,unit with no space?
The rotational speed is 1000,rpm
